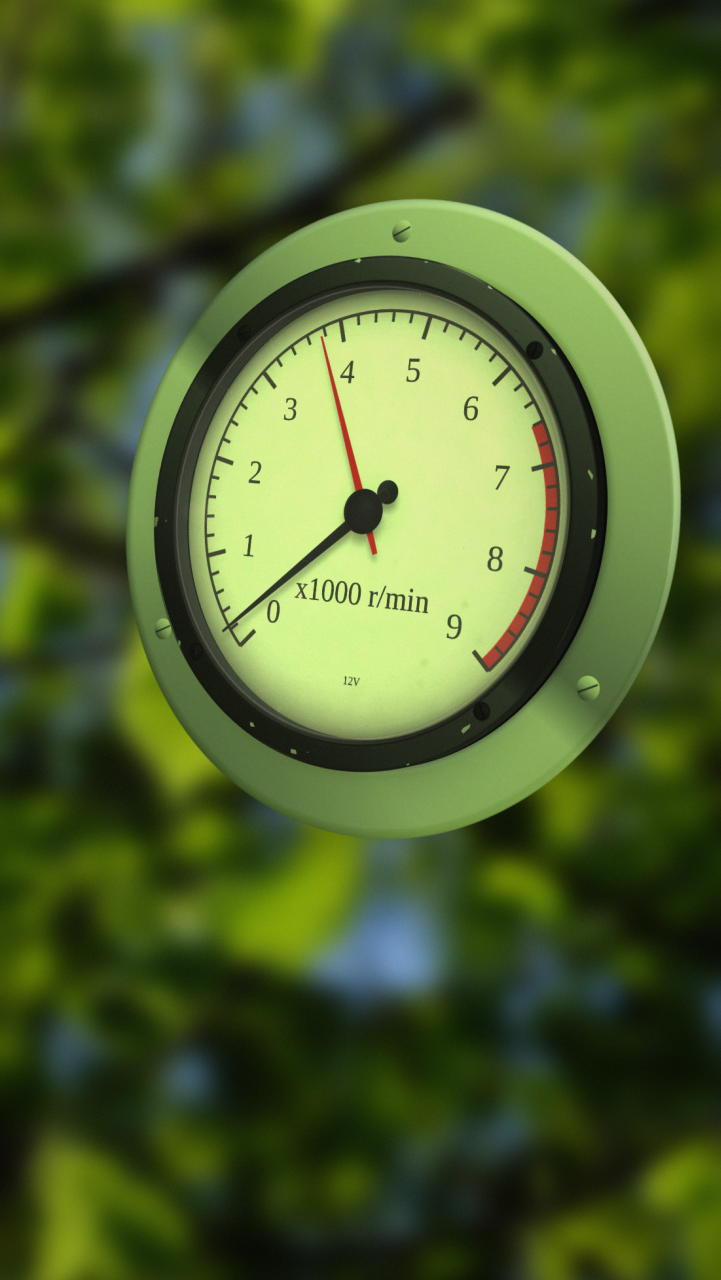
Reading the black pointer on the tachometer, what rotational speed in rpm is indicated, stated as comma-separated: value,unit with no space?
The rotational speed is 200,rpm
